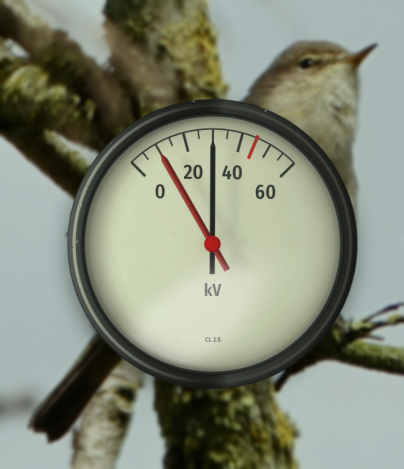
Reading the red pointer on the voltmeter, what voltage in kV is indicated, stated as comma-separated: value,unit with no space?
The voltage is 10,kV
